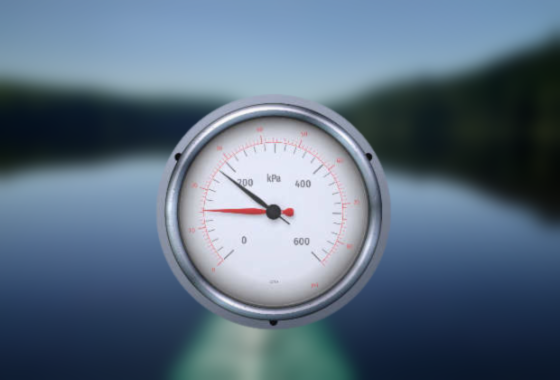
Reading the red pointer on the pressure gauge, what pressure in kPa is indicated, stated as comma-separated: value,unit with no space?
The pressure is 100,kPa
